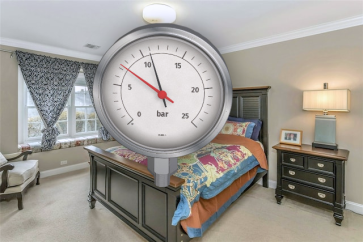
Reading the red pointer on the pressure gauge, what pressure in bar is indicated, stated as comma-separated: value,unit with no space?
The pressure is 7.5,bar
